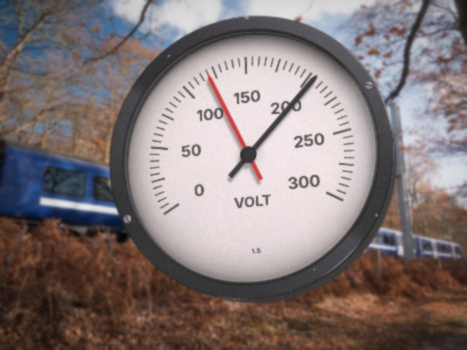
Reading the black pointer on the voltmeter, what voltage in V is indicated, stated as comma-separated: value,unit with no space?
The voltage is 205,V
